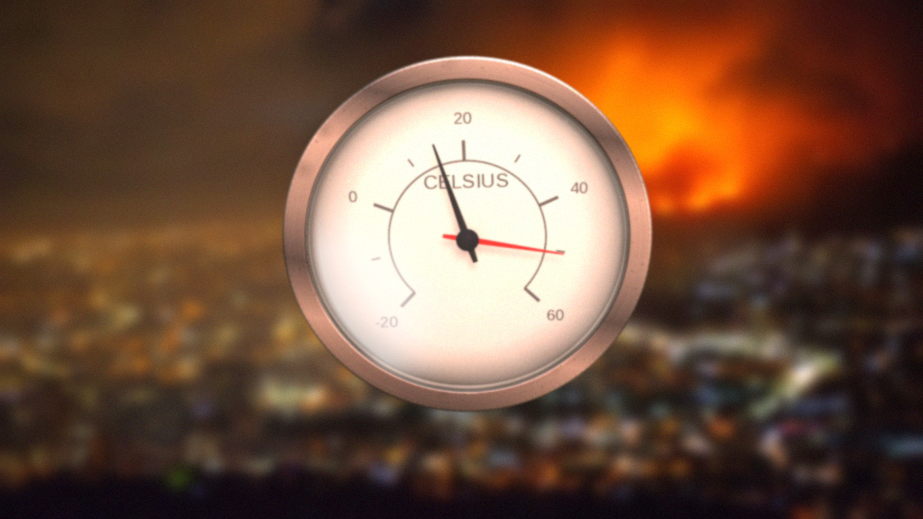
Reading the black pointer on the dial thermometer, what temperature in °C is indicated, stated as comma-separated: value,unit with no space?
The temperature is 15,°C
